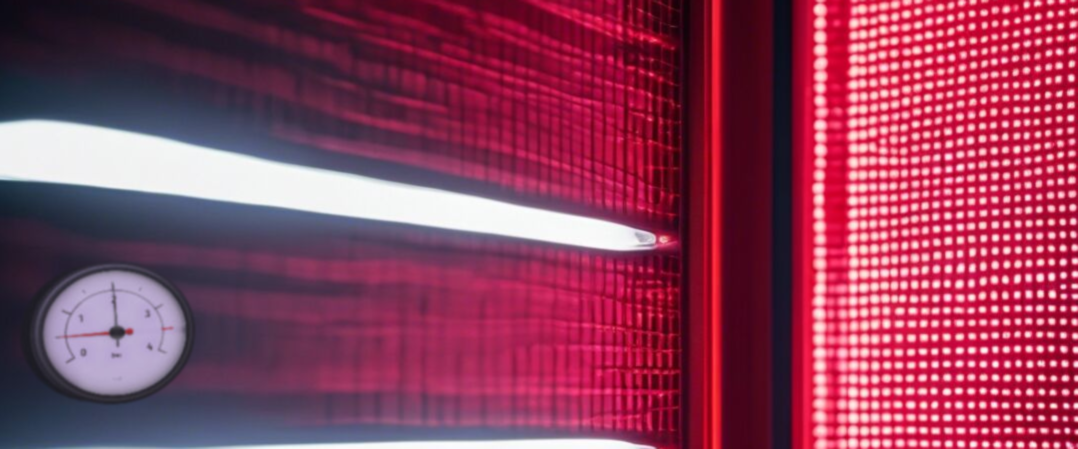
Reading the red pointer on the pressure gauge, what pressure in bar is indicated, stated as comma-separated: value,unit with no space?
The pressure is 0.5,bar
